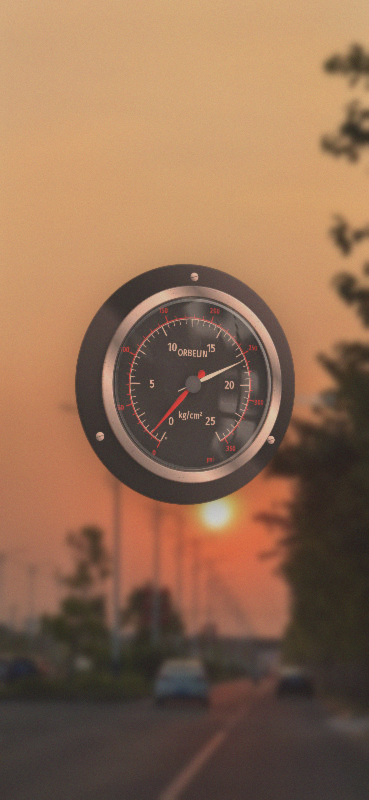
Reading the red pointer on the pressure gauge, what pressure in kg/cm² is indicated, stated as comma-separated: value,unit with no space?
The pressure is 1,kg/cm²
